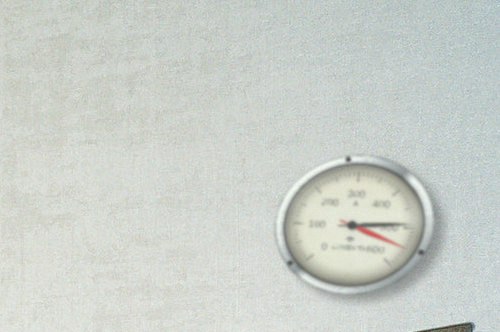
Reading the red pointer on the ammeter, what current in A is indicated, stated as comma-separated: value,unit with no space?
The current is 550,A
